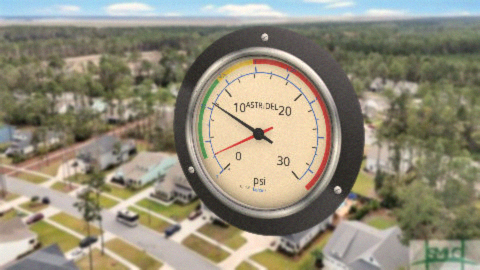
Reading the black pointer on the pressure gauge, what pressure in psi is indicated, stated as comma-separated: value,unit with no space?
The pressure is 8,psi
